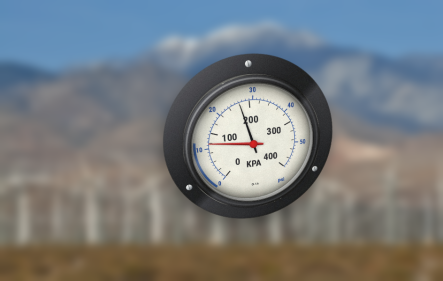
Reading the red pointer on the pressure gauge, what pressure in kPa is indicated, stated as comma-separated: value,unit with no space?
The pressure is 80,kPa
